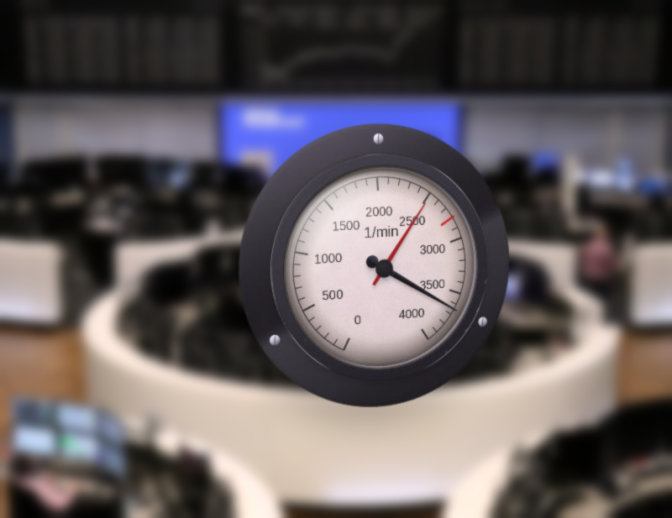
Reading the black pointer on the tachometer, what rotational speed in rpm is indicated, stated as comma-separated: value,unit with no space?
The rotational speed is 3650,rpm
